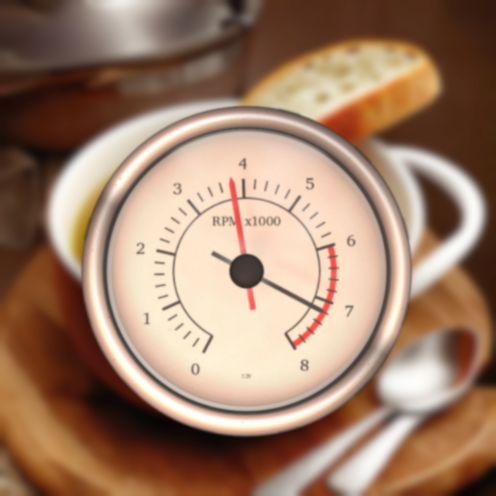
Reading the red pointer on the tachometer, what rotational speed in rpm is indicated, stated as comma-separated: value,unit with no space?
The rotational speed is 3800,rpm
